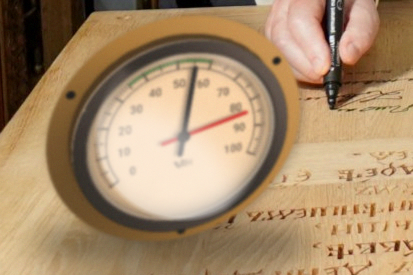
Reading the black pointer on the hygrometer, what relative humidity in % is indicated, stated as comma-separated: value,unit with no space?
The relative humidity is 55,%
